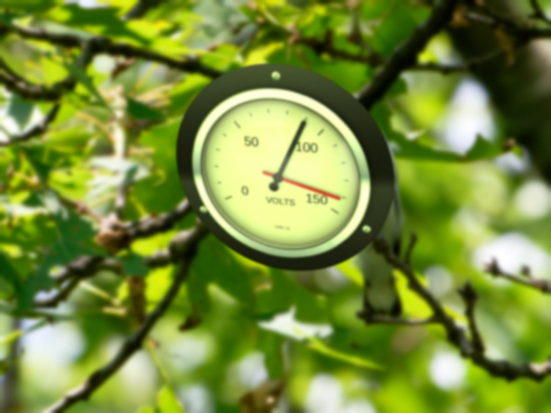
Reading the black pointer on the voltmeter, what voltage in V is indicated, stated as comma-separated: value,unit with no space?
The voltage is 90,V
